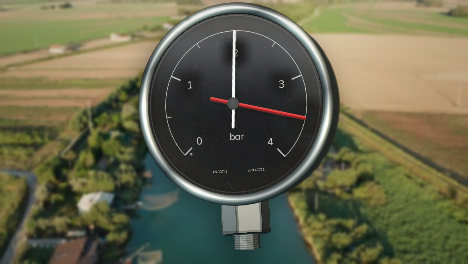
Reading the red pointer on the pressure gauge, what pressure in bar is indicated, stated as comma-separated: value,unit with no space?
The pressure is 3.5,bar
